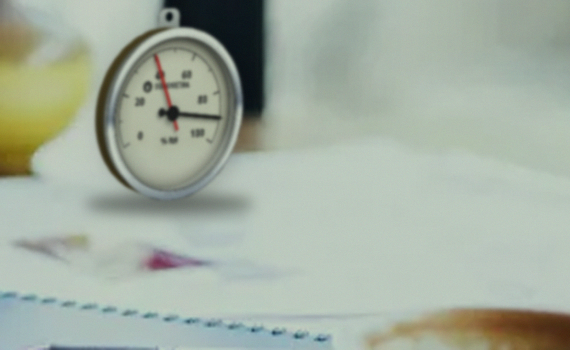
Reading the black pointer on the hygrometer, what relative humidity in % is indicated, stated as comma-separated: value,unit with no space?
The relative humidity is 90,%
